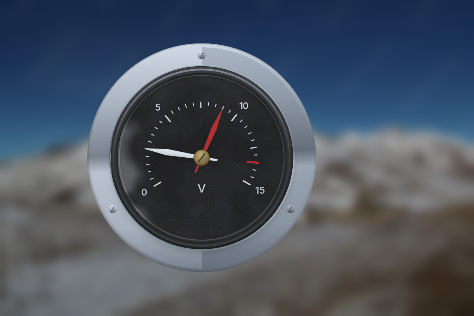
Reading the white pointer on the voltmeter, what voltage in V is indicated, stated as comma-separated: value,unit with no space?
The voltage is 2.5,V
